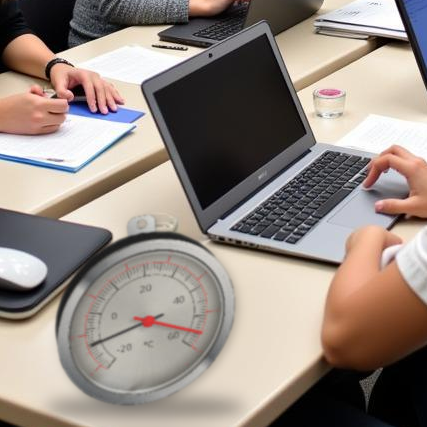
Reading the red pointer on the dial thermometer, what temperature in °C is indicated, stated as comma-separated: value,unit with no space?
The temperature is 55,°C
